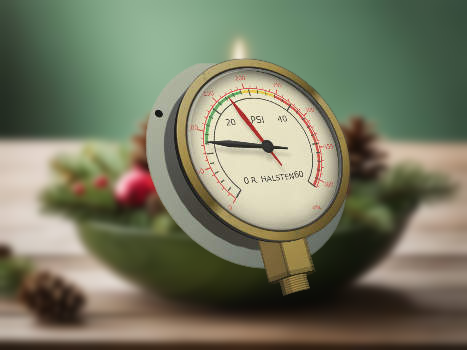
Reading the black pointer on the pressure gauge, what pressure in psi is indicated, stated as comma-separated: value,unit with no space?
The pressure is 12,psi
